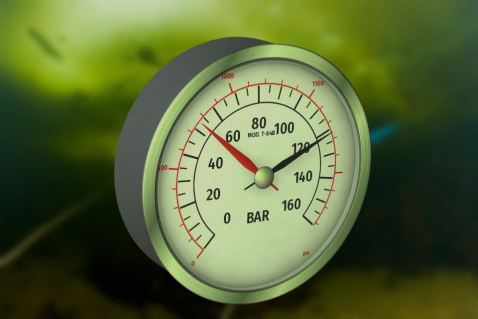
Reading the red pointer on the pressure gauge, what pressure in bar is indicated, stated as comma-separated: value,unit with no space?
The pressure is 52.5,bar
